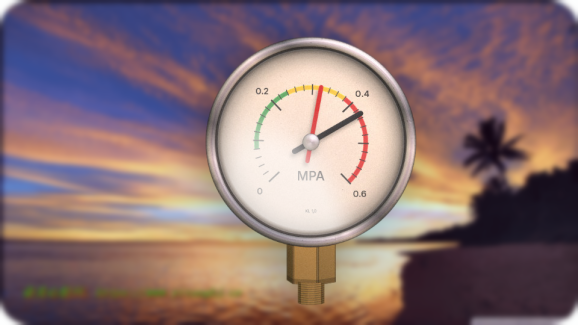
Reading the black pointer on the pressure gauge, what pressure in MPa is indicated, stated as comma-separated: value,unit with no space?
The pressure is 0.43,MPa
